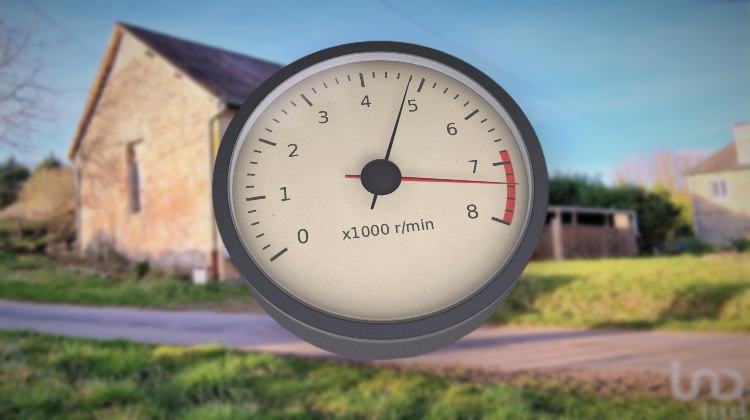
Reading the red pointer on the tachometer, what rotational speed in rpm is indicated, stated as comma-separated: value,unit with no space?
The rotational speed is 7400,rpm
